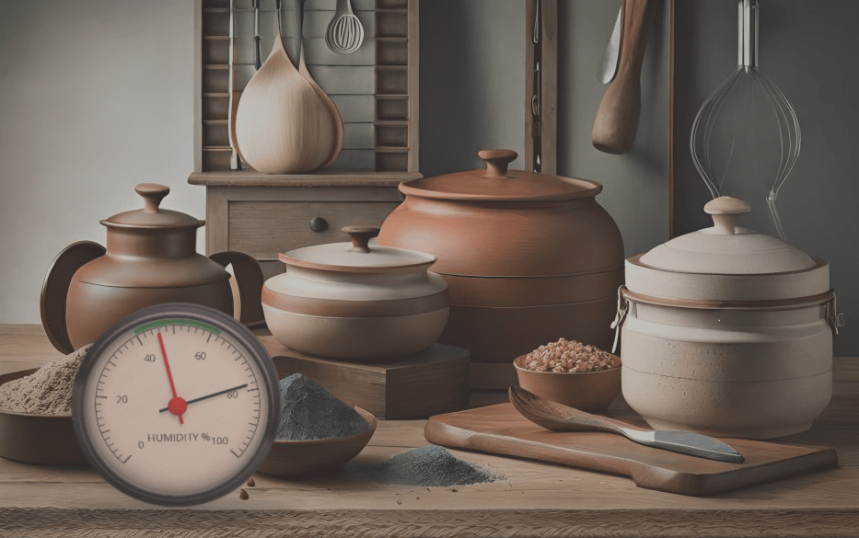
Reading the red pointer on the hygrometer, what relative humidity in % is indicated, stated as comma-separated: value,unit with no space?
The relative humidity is 46,%
